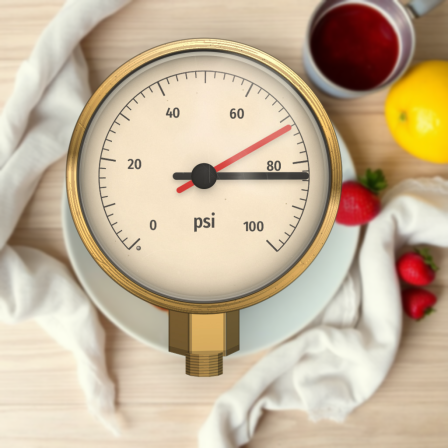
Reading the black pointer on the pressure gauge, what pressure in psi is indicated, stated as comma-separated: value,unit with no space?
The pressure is 83,psi
